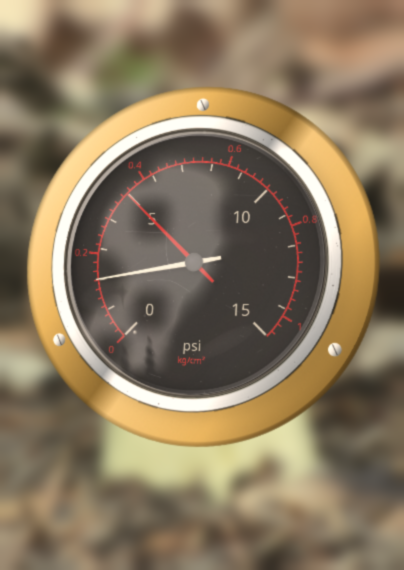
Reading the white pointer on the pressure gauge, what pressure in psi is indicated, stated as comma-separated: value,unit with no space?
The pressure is 2,psi
